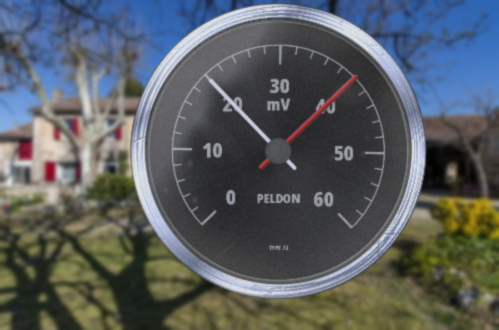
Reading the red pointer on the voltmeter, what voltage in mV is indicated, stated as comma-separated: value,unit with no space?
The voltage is 40,mV
